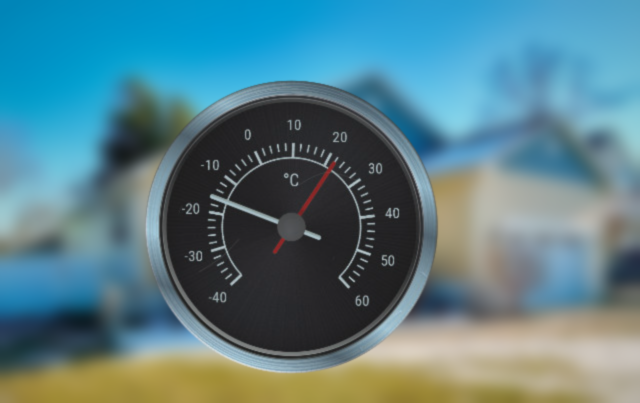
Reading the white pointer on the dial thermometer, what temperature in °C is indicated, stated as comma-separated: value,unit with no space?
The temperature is -16,°C
